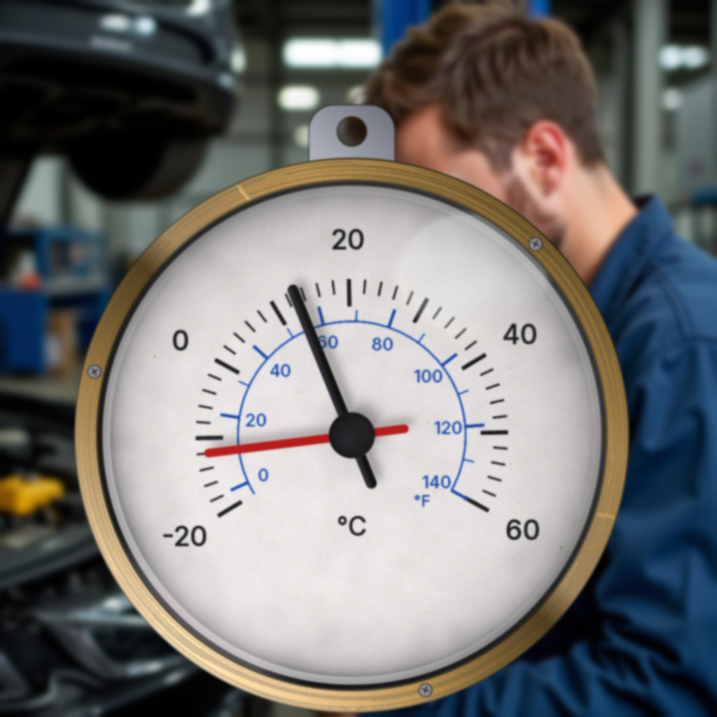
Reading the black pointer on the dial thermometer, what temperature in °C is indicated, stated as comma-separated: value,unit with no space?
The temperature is 13,°C
